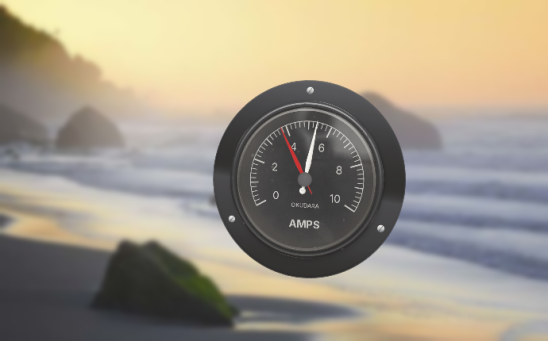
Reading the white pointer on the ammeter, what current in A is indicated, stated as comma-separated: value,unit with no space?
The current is 5.4,A
